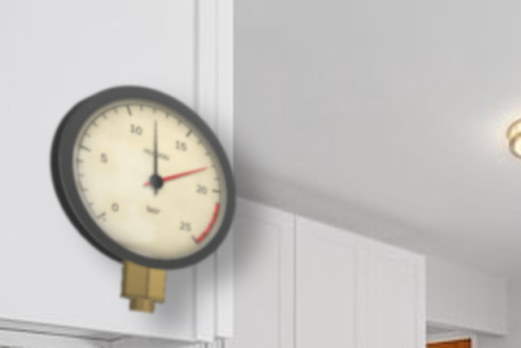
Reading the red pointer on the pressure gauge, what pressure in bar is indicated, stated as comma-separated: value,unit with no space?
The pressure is 18,bar
